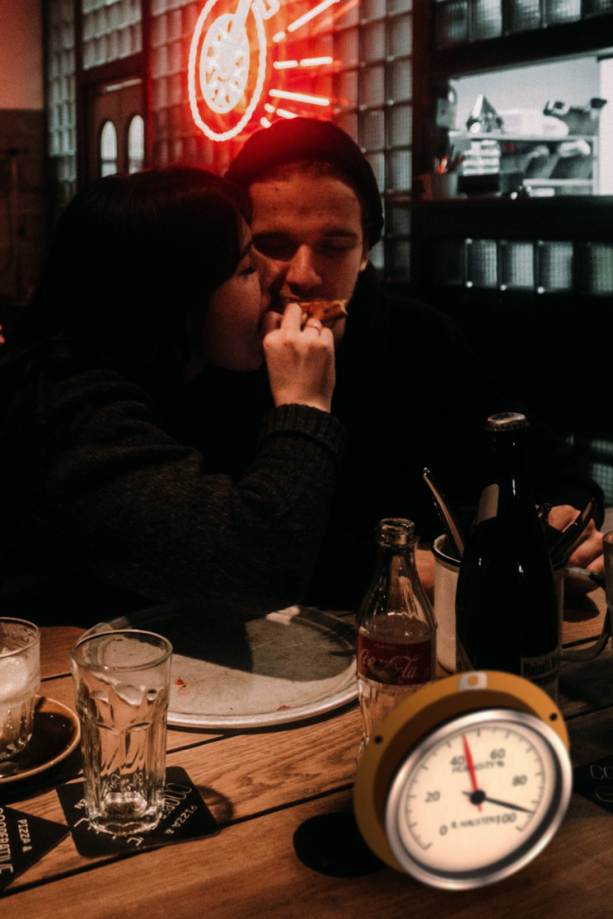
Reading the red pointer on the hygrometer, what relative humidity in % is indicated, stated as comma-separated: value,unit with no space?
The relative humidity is 45,%
